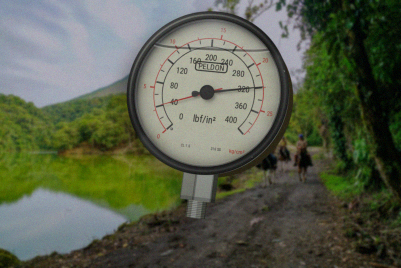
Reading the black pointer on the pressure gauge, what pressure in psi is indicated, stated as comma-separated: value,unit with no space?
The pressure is 320,psi
